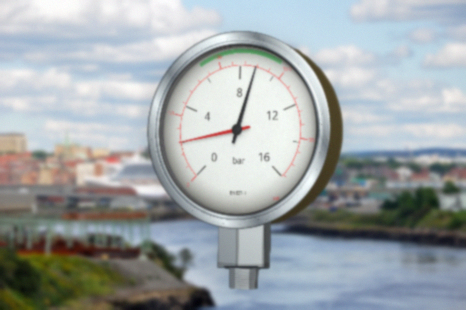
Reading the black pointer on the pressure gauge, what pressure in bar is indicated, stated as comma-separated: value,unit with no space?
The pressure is 9,bar
